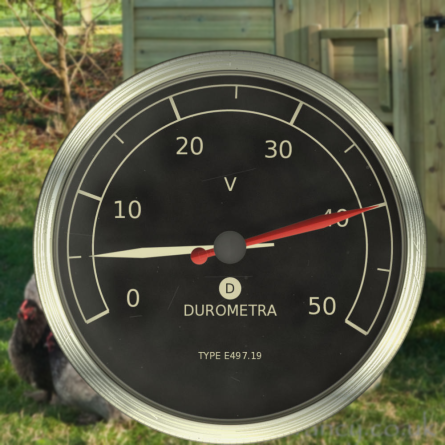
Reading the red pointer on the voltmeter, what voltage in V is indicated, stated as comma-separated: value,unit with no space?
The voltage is 40,V
